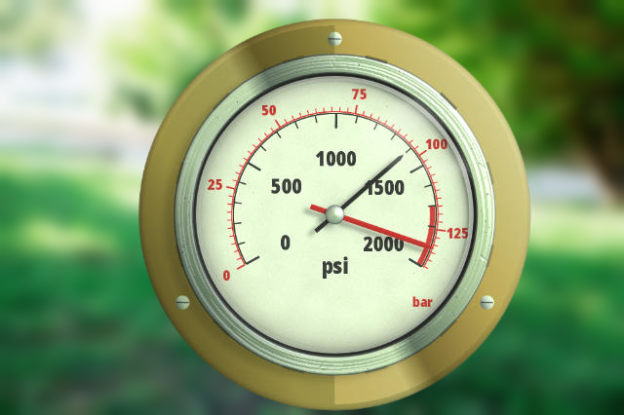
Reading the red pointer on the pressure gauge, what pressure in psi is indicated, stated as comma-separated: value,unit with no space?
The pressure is 1900,psi
